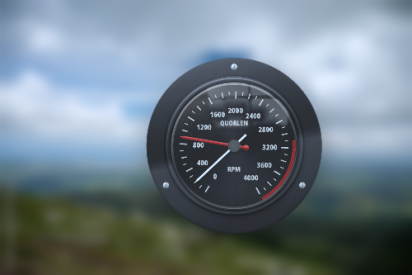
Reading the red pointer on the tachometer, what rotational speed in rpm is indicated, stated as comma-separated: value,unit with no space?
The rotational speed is 900,rpm
